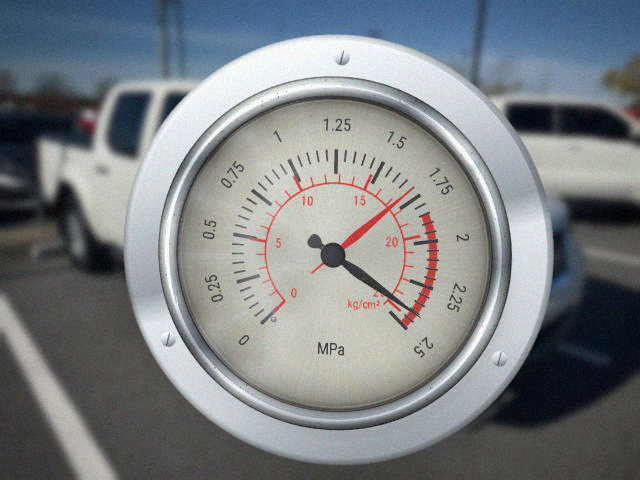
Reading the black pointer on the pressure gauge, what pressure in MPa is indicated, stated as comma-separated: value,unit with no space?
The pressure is 2.4,MPa
